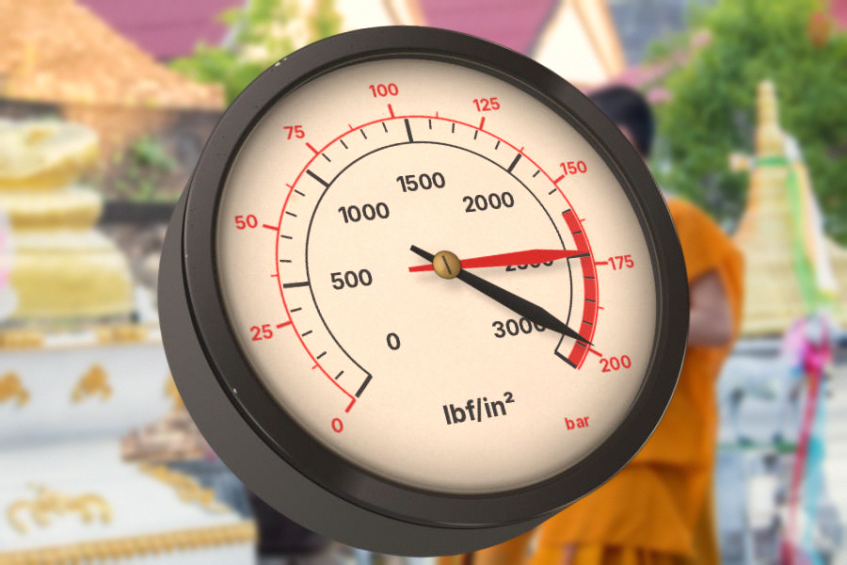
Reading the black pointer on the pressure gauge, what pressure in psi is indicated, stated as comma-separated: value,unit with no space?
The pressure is 2900,psi
